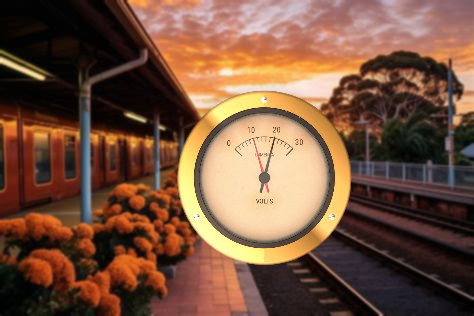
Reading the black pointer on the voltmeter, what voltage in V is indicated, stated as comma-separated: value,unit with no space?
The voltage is 20,V
